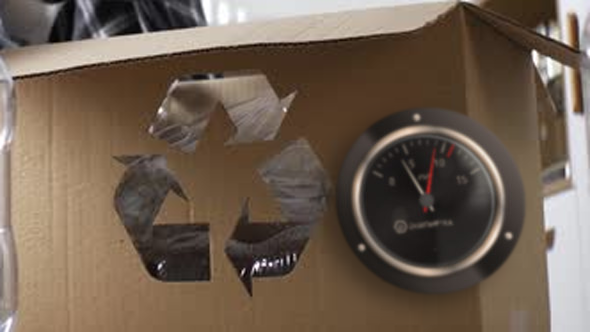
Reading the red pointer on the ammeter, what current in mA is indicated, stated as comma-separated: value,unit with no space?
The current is 9,mA
